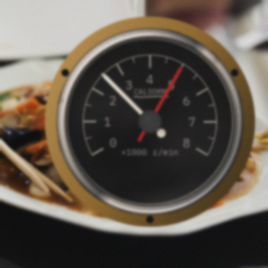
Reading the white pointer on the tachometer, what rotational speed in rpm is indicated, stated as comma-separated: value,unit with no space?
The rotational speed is 2500,rpm
